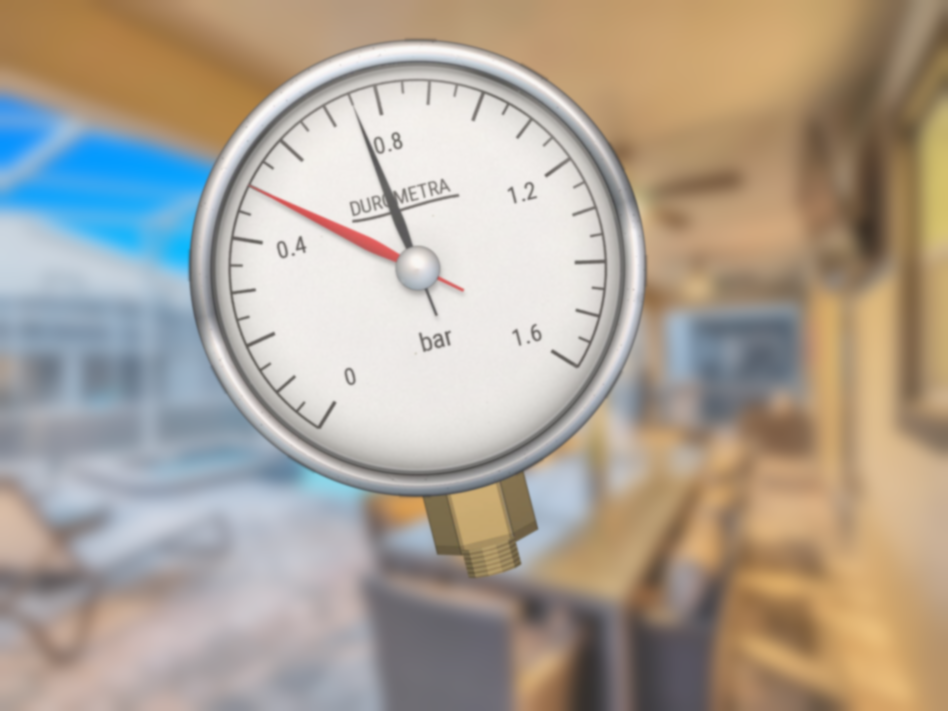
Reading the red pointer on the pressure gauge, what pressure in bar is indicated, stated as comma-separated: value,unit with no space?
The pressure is 0.5,bar
